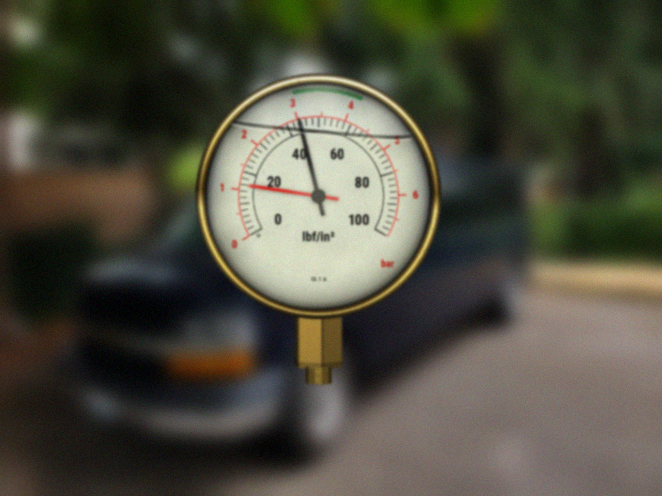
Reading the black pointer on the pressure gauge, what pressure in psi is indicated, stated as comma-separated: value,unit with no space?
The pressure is 44,psi
